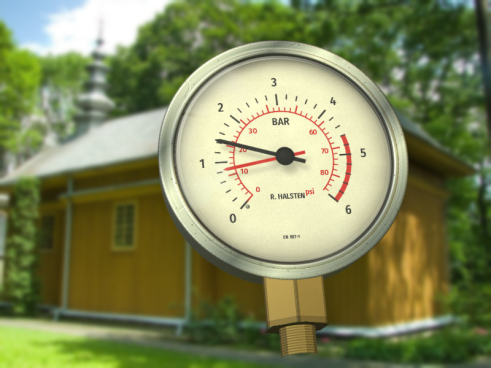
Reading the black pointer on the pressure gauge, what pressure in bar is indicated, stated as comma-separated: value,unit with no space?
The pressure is 1.4,bar
